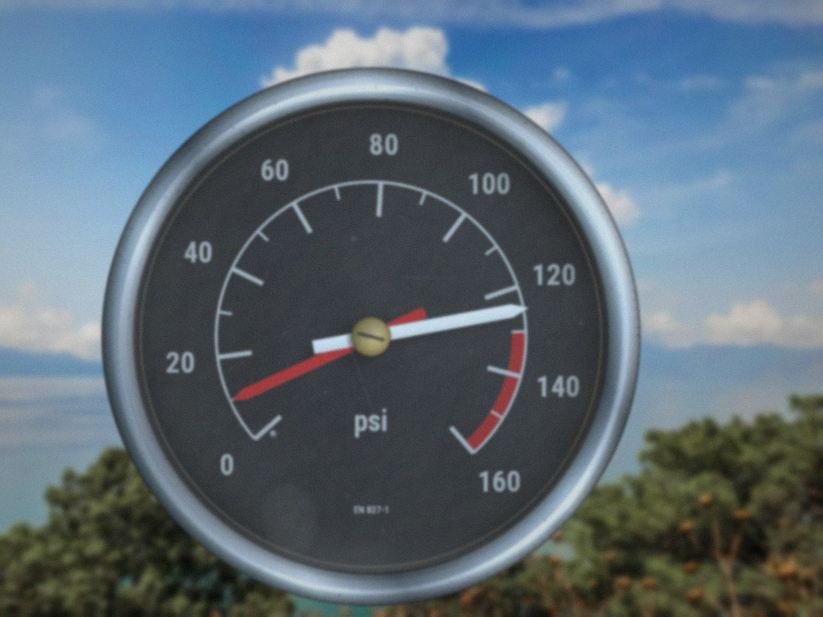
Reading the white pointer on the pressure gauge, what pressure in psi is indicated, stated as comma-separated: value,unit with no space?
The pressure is 125,psi
